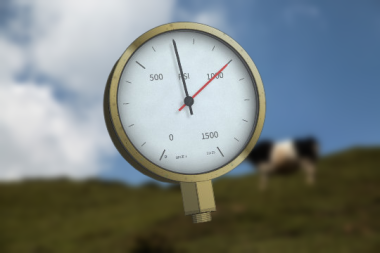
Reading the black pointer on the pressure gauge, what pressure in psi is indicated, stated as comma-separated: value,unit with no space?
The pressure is 700,psi
